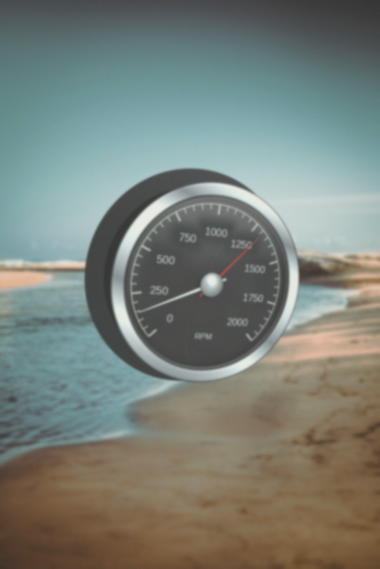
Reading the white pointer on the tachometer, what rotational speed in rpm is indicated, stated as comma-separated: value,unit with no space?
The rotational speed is 150,rpm
